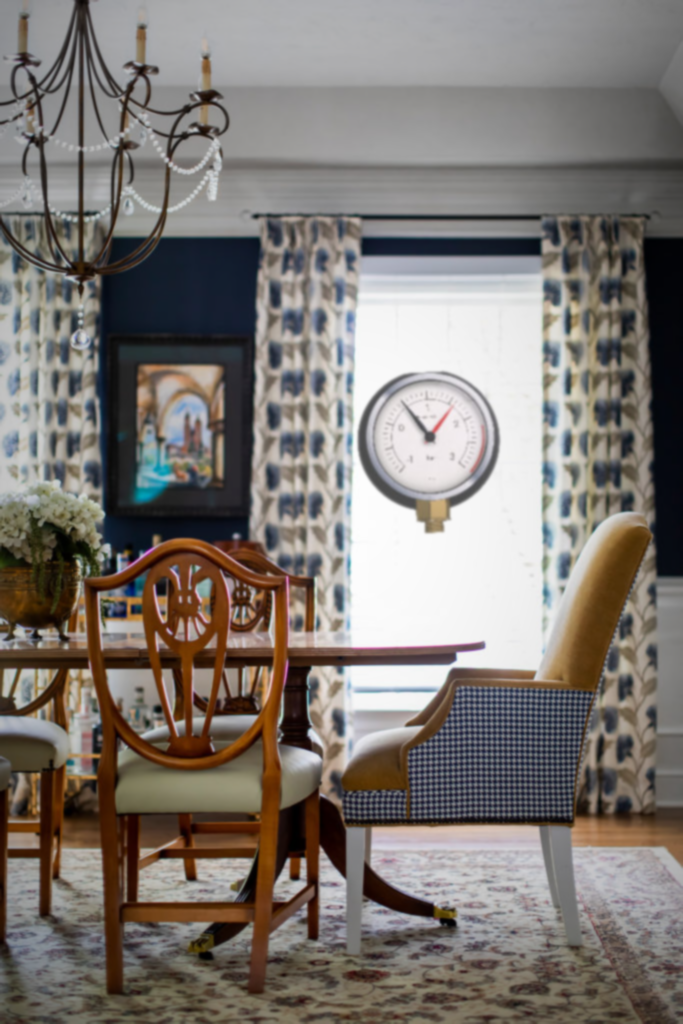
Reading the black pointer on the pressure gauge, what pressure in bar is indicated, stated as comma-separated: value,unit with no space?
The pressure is 0.5,bar
